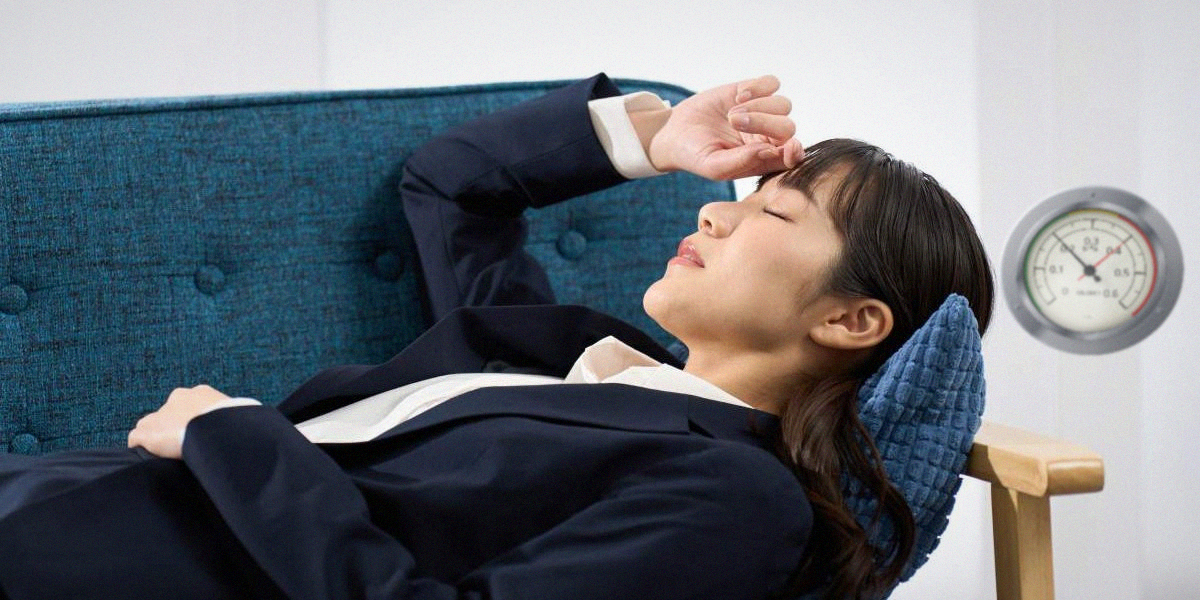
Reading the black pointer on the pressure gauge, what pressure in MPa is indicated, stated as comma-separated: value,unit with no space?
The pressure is 0.2,MPa
